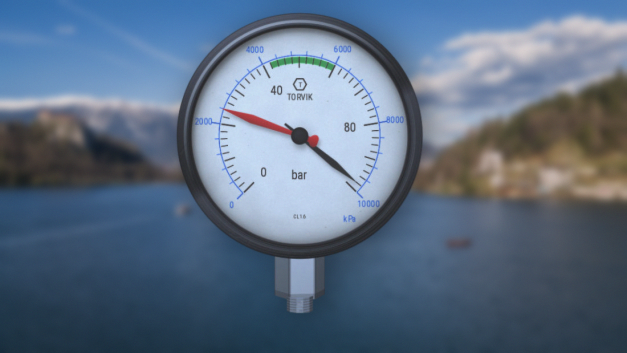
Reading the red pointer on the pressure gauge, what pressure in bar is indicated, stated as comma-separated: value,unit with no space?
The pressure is 24,bar
